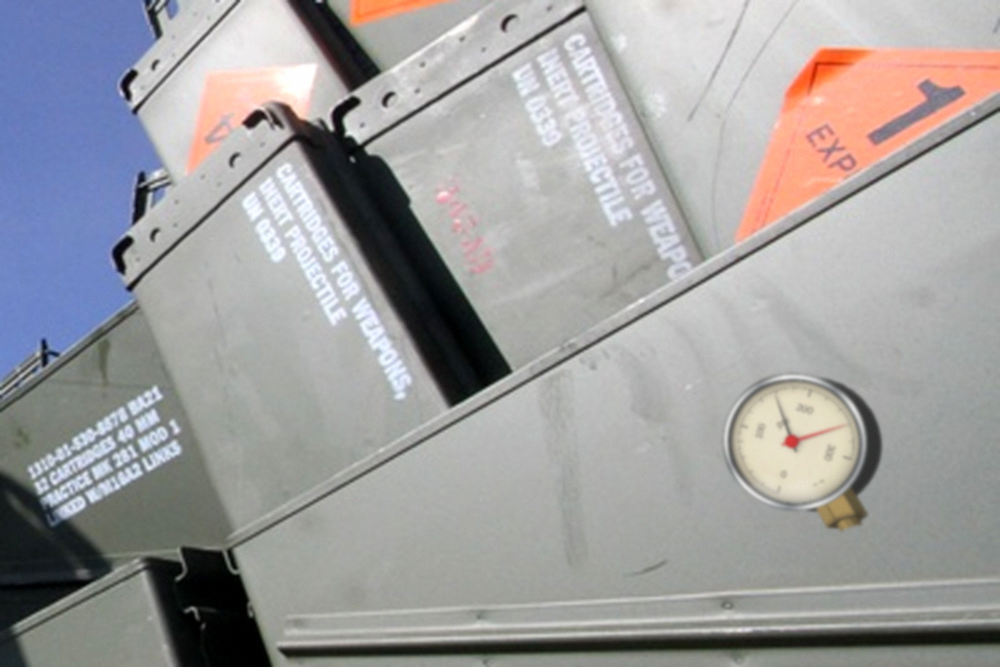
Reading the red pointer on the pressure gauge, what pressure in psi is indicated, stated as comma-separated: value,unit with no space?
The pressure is 260,psi
